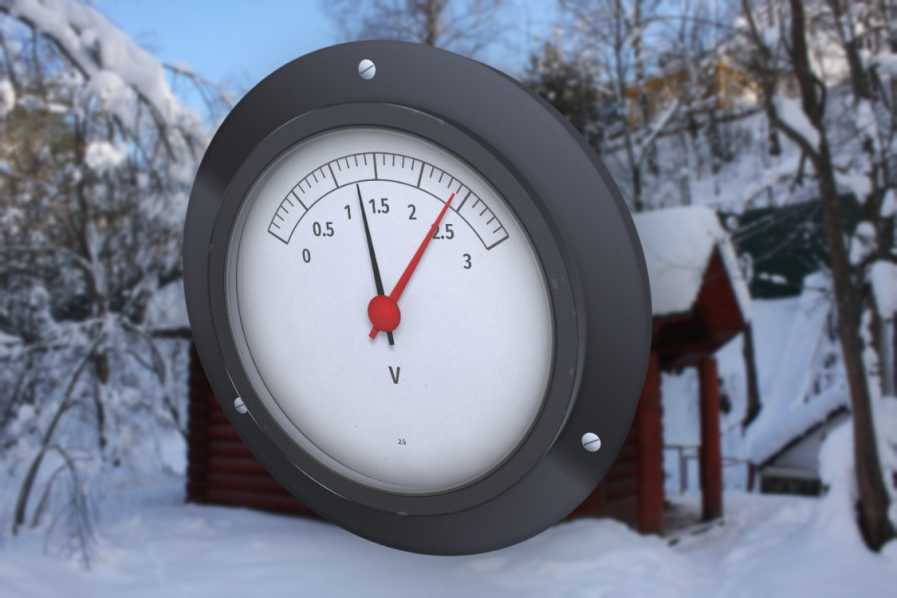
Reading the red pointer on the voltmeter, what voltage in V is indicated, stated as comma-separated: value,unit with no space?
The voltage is 2.4,V
